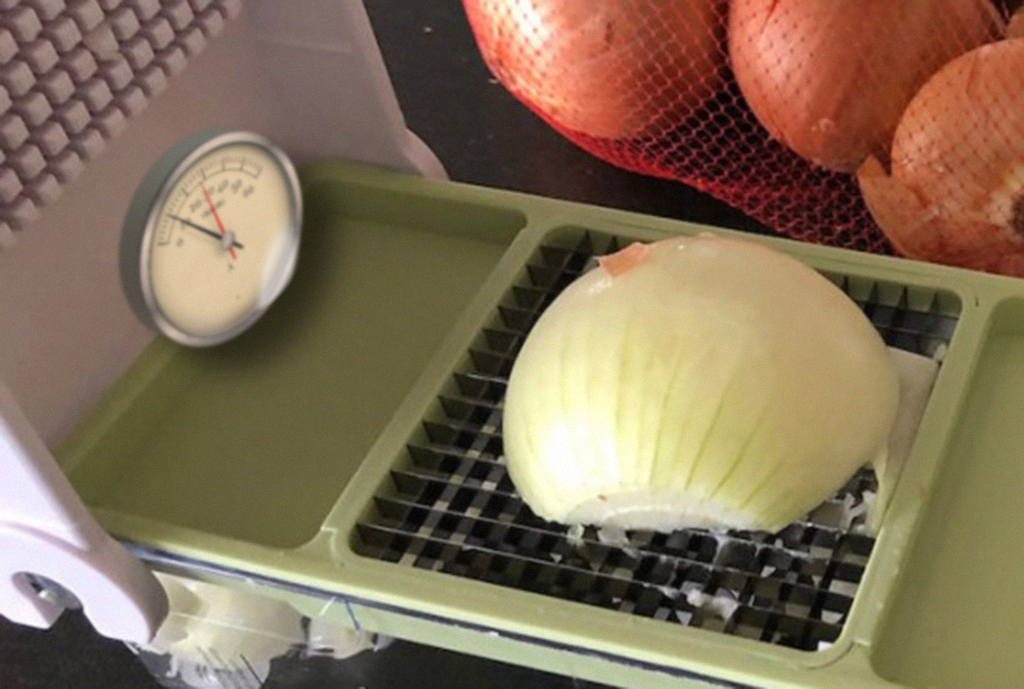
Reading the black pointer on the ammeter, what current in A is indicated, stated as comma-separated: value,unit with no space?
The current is 10,A
